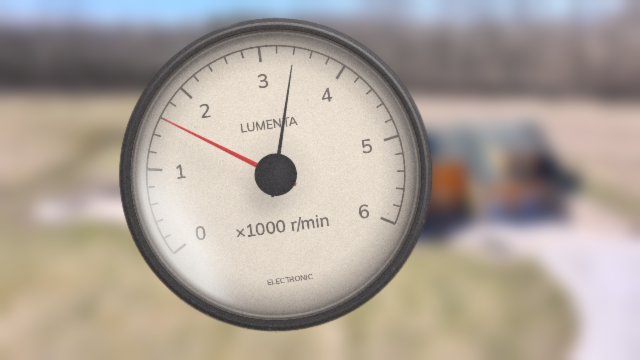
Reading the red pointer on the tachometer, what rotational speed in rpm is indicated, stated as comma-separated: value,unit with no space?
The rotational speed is 1600,rpm
